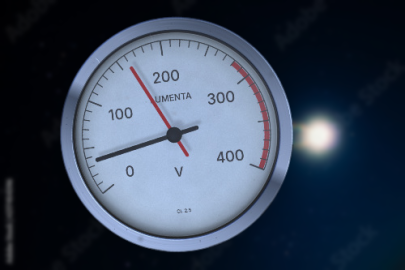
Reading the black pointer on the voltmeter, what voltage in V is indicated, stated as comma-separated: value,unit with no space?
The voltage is 35,V
